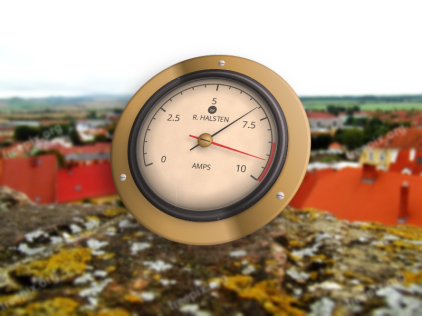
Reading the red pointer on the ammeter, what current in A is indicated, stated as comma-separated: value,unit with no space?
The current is 9.25,A
